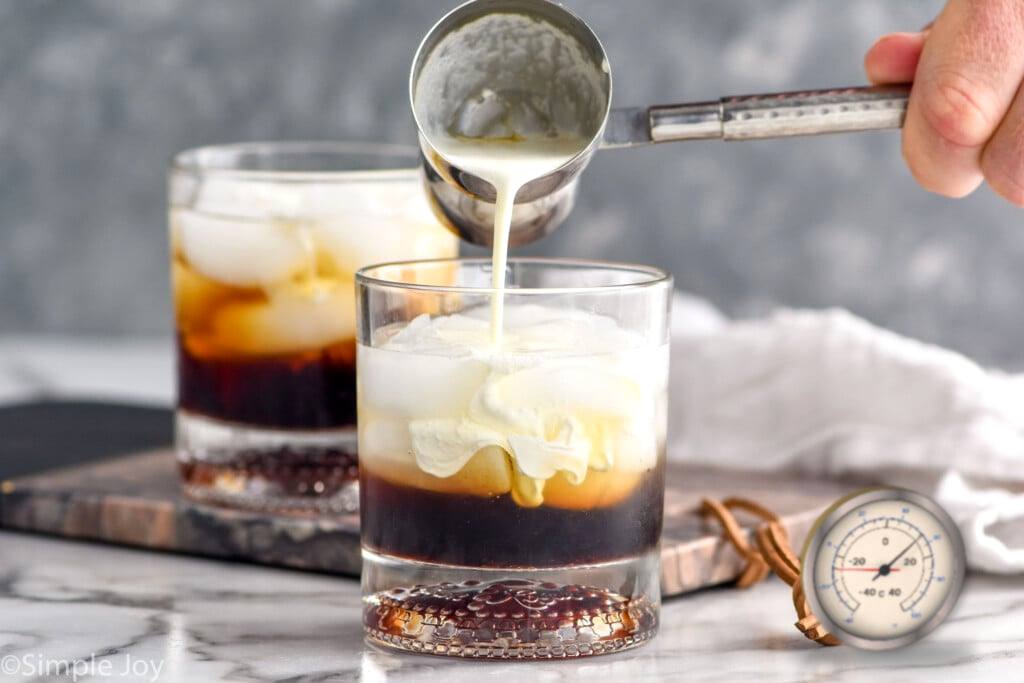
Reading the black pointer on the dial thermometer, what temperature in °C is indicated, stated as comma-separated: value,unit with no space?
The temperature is 12,°C
